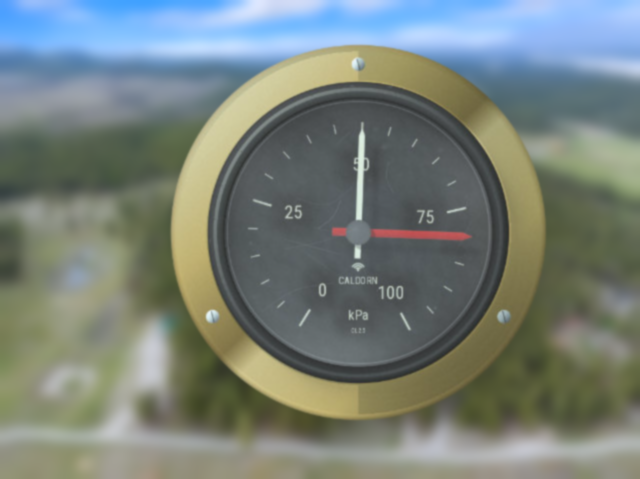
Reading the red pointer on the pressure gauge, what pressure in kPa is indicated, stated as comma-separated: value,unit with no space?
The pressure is 80,kPa
